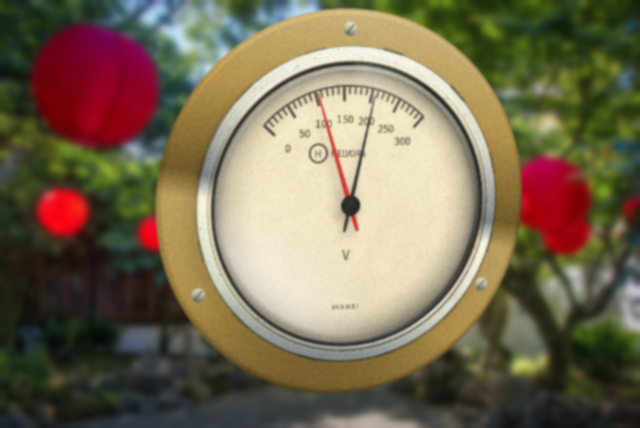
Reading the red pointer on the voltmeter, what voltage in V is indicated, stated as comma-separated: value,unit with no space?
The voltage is 100,V
